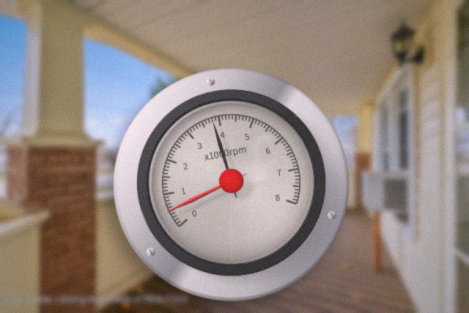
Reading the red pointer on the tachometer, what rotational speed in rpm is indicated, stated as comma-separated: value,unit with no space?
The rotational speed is 500,rpm
